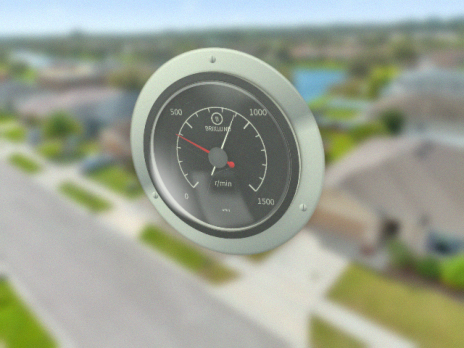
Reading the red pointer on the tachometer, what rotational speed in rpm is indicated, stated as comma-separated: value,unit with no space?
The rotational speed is 400,rpm
